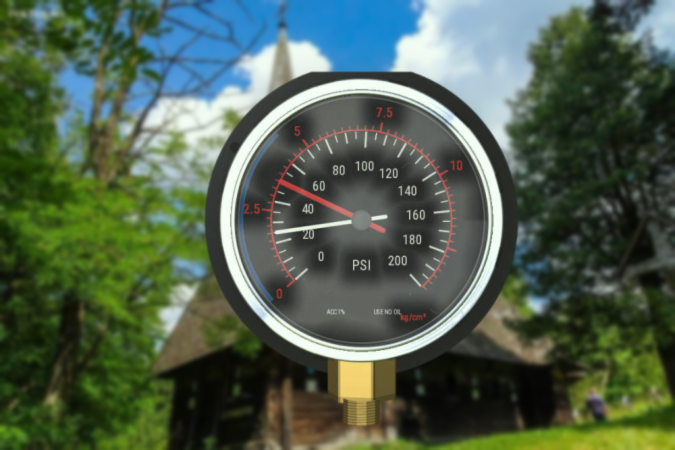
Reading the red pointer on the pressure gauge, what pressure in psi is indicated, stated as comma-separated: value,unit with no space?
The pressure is 50,psi
